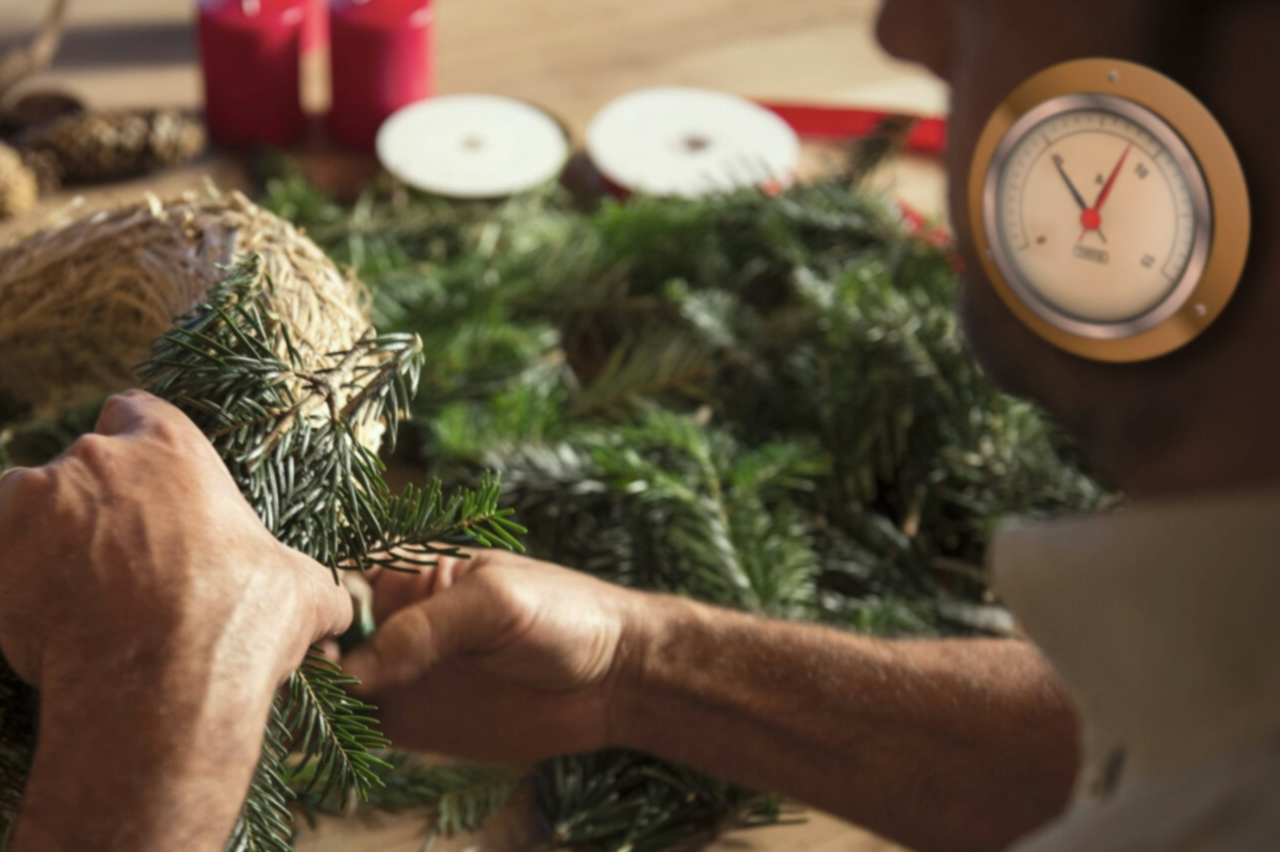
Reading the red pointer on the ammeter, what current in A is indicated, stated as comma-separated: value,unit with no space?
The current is 9,A
